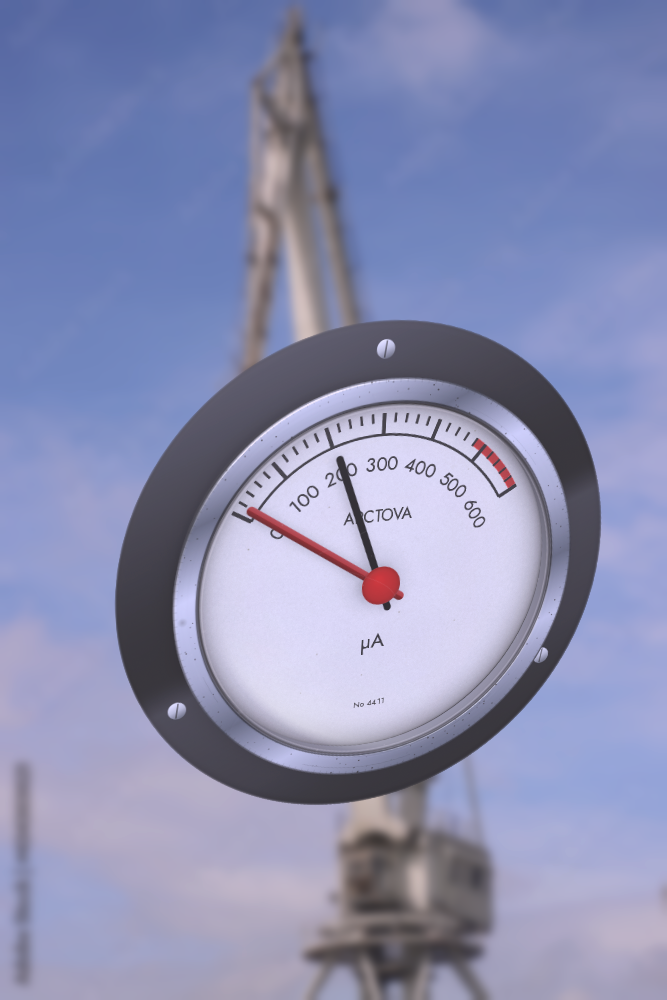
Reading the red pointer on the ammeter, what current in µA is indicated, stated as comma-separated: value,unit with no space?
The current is 20,µA
